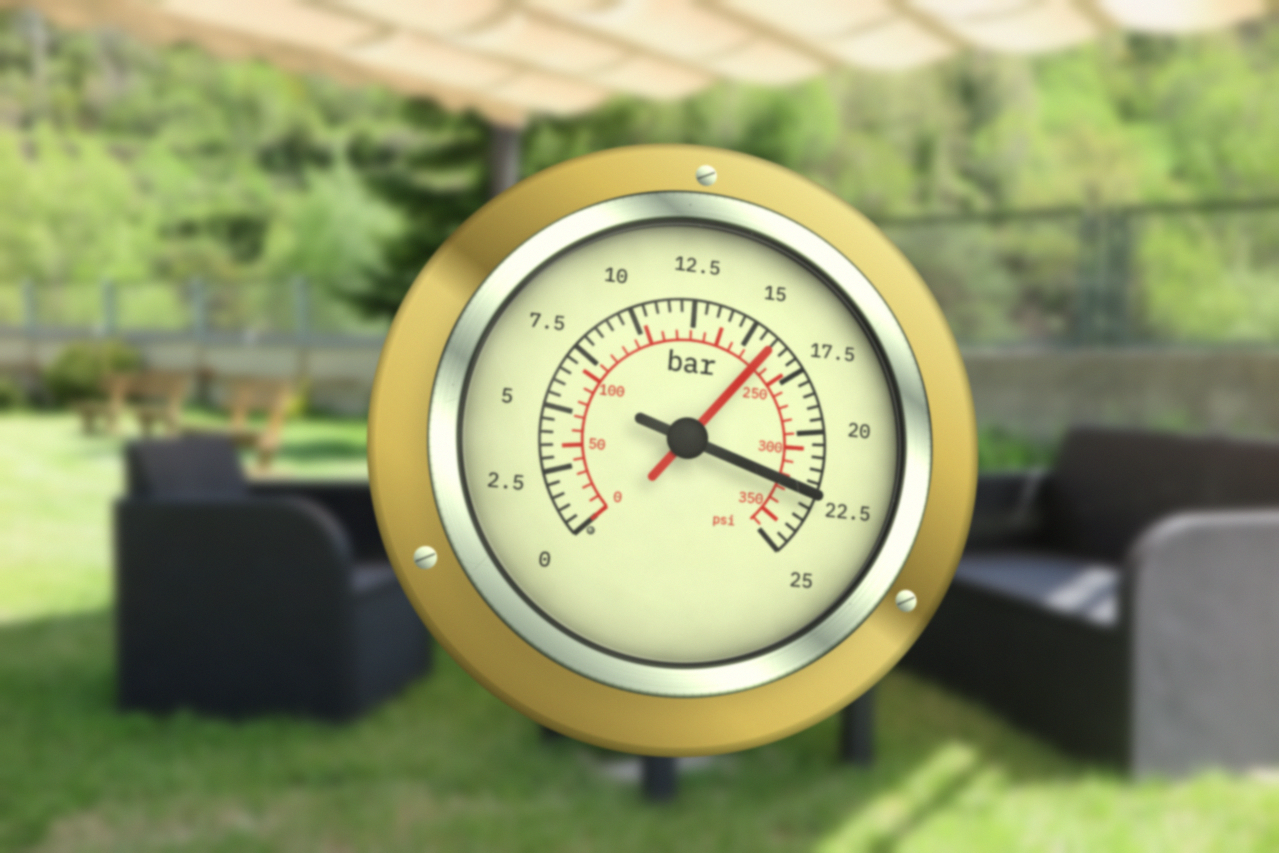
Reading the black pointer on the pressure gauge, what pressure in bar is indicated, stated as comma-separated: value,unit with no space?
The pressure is 22.5,bar
